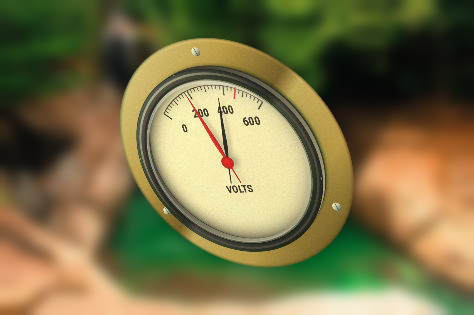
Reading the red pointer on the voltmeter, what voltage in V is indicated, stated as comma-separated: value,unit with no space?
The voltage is 200,V
